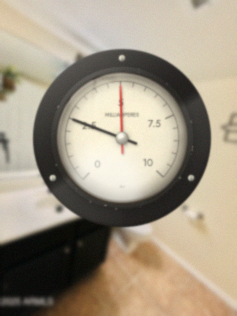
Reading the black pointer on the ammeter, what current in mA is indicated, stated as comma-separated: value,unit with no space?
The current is 2.5,mA
